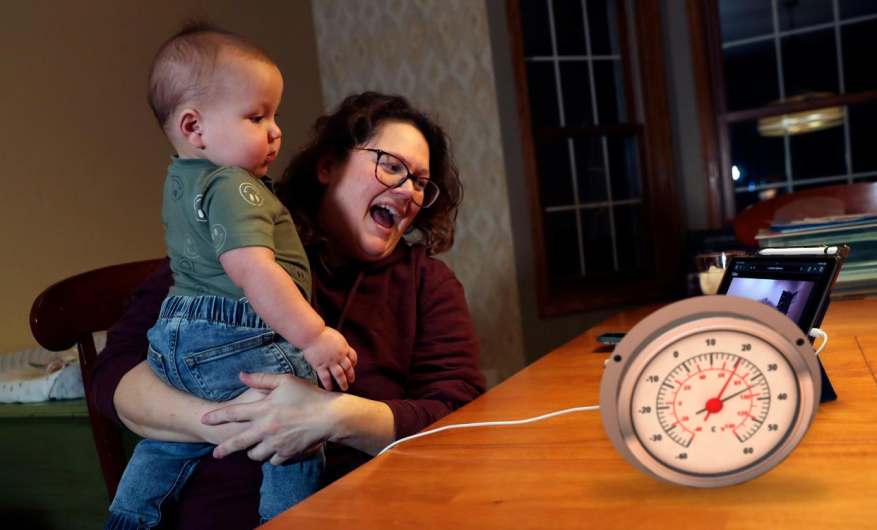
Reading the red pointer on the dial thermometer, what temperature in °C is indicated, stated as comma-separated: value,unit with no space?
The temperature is 20,°C
